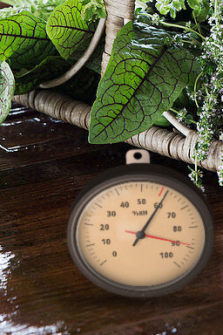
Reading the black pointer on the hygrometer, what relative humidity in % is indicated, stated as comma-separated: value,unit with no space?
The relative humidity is 60,%
